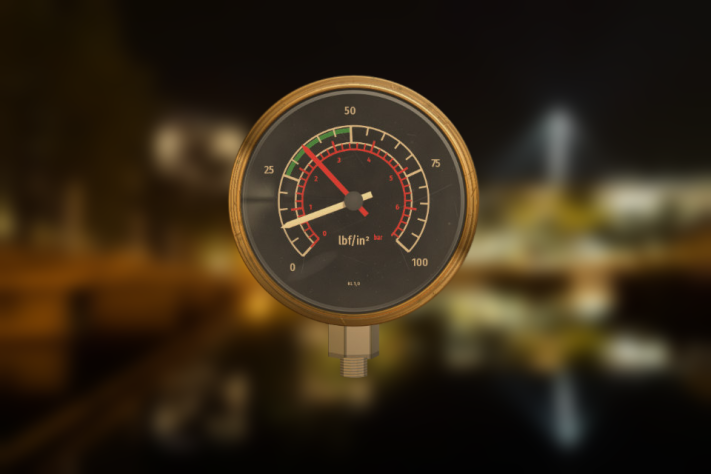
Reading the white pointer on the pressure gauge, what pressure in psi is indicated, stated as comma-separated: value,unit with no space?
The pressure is 10,psi
